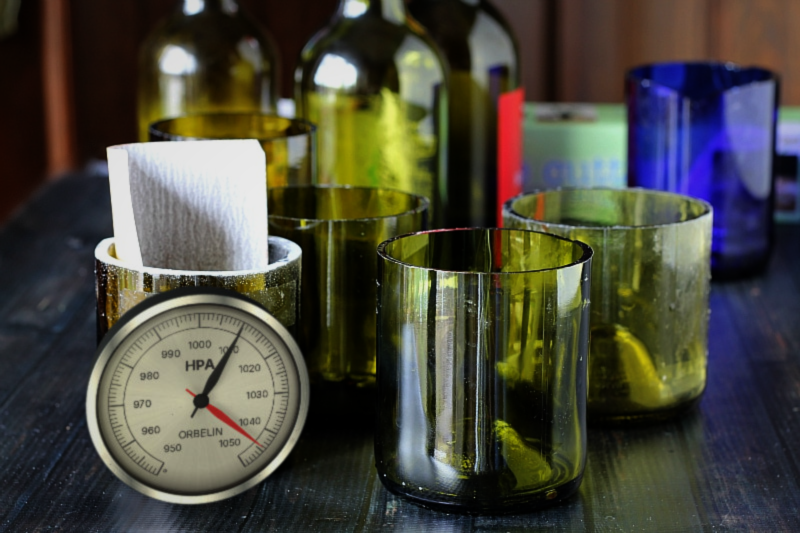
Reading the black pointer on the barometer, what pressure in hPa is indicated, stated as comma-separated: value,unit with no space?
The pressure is 1010,hPa
